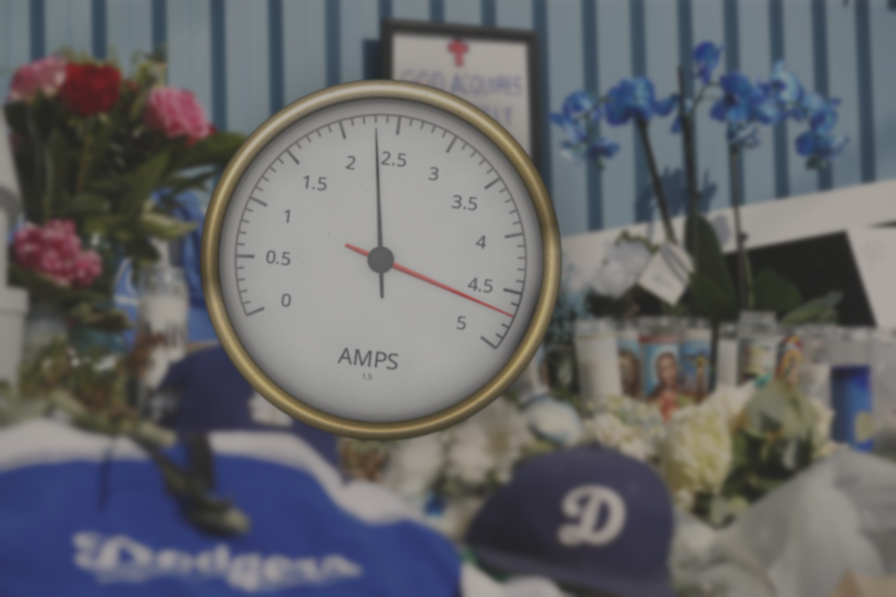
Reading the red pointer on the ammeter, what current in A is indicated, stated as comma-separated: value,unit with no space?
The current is 4.7,A
